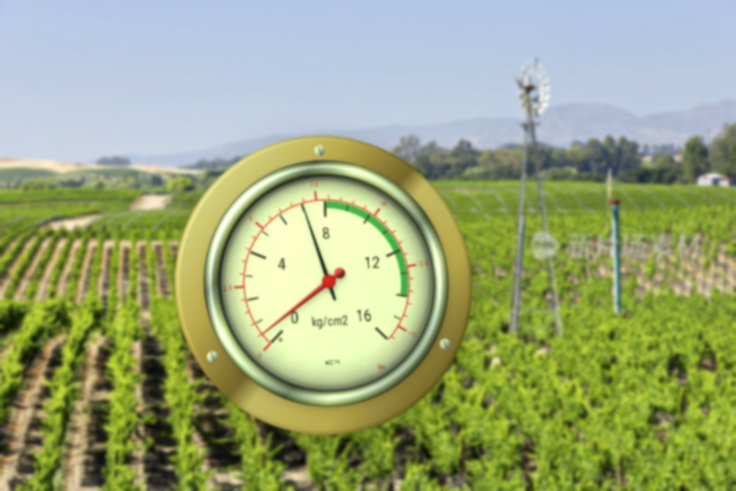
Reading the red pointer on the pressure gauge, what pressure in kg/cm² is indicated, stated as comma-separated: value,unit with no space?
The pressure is 0.5,kg/cm²
